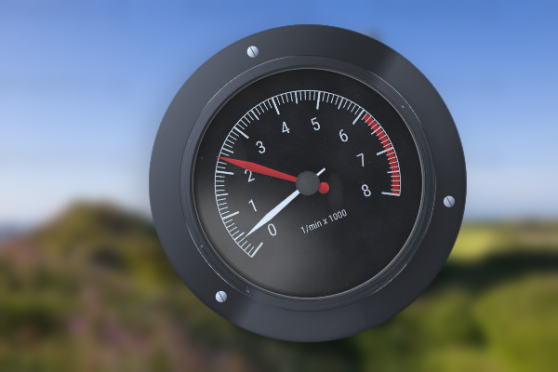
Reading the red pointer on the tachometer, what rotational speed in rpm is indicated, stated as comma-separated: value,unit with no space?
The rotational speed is 2300,rpm
